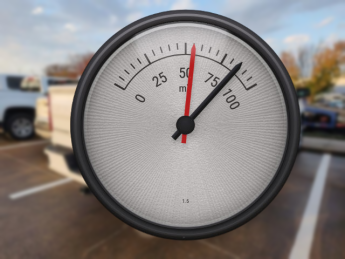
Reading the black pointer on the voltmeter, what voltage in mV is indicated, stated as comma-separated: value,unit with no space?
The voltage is 85,mV
